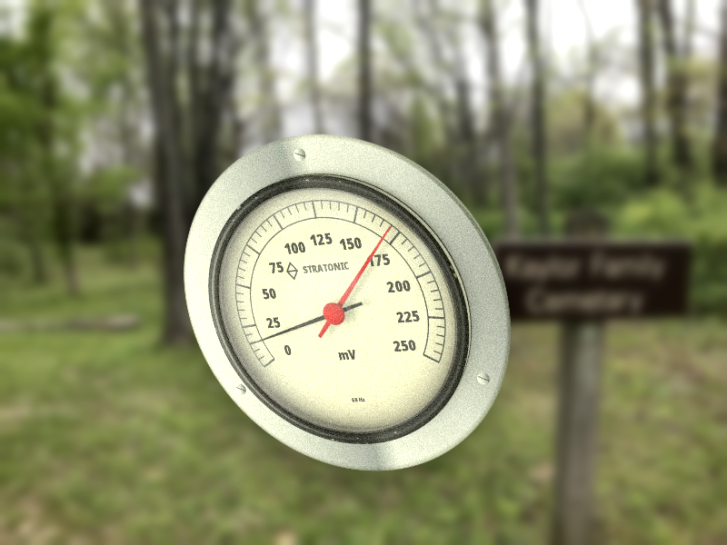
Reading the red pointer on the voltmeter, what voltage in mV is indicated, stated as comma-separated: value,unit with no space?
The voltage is 170,mV
